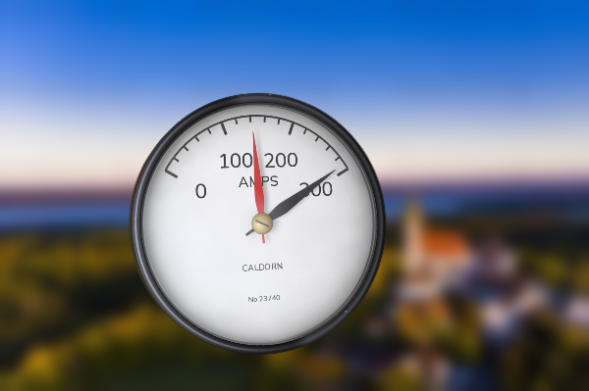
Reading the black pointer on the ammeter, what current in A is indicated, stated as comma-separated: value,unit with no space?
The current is 290,A
